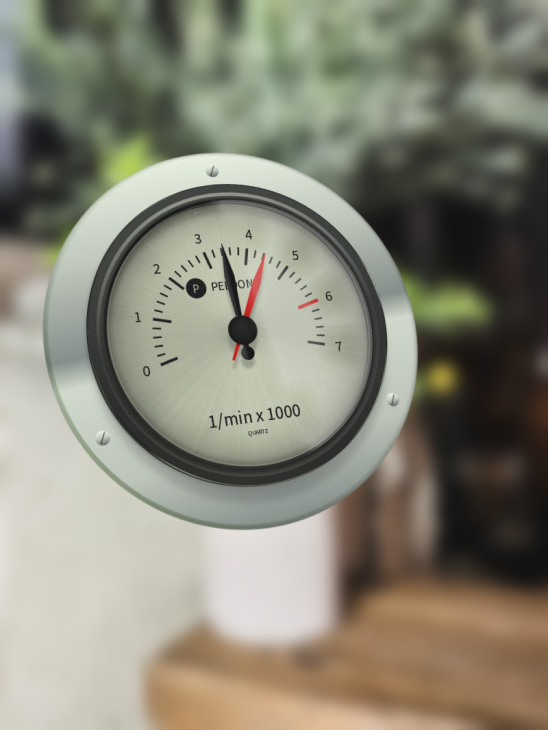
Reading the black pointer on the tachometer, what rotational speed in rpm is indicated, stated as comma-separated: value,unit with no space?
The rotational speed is 3400,rpm
